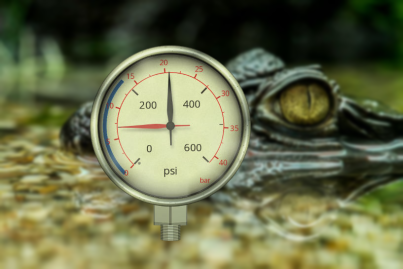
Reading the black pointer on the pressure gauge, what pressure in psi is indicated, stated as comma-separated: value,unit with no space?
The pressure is 300,psi
